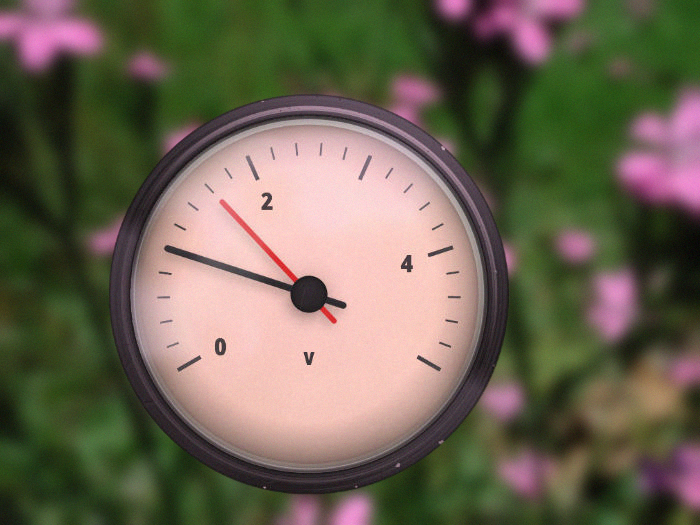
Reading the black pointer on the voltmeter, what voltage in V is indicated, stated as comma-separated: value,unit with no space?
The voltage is 1,V
